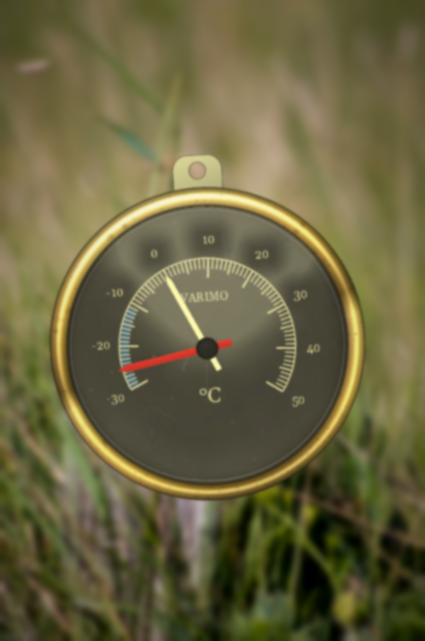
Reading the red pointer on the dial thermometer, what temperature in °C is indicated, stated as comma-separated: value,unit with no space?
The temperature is -25,°C
